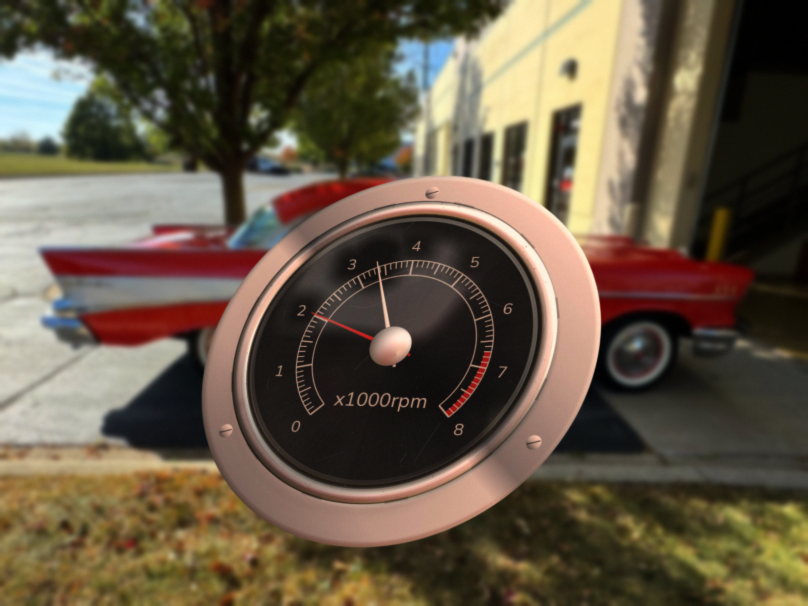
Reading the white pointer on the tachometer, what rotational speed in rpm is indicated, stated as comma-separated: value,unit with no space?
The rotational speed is 3400,rpm
